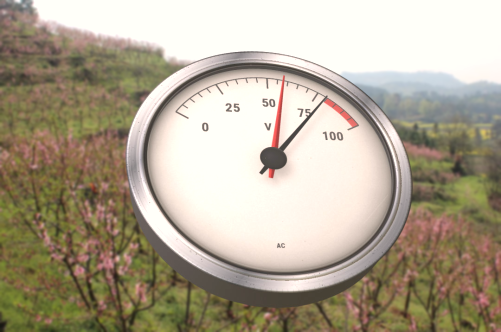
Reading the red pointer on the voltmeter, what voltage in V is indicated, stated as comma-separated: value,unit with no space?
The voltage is 57.5,V
